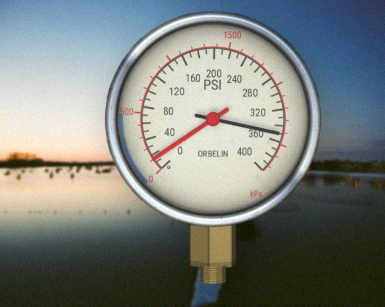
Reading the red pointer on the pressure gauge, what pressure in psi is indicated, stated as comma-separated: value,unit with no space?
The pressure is 15,psi
